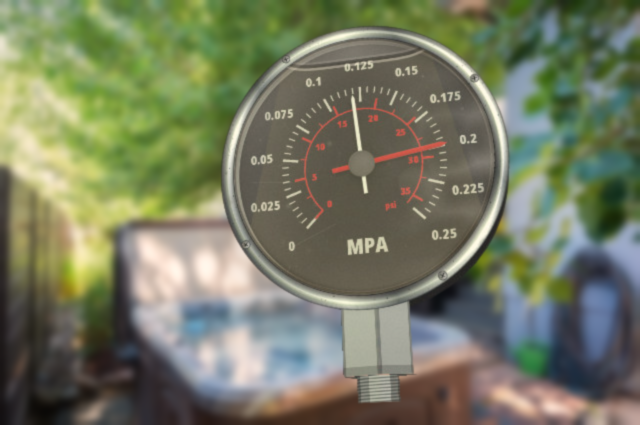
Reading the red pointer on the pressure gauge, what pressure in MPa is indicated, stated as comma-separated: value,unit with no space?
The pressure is 0.2,MPa
